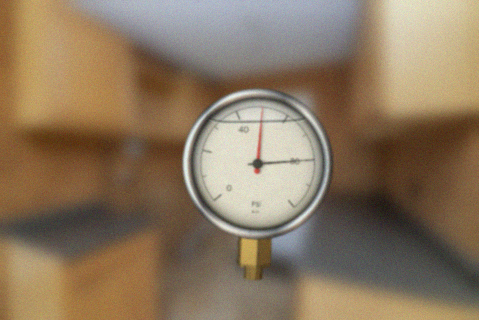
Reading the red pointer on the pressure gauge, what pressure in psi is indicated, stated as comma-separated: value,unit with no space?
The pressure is 50,psi
